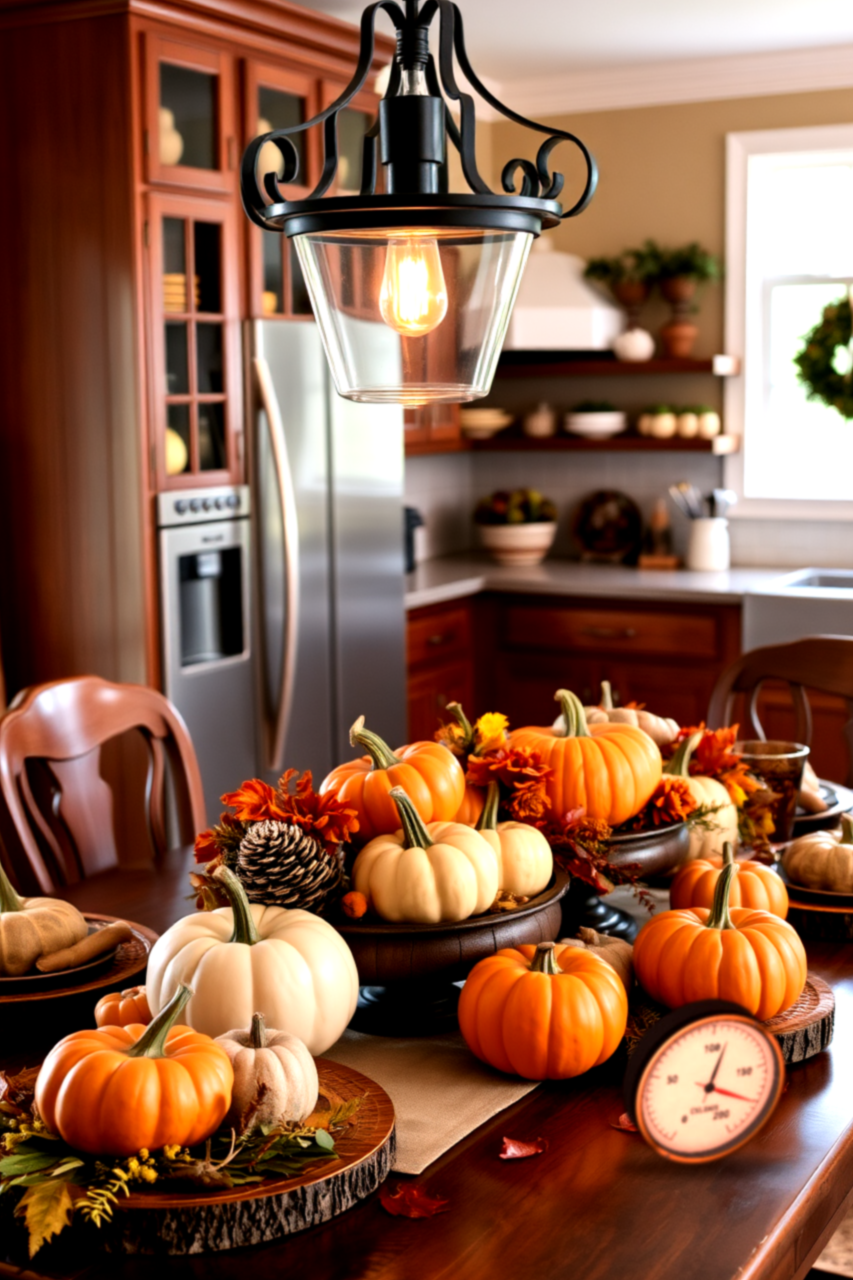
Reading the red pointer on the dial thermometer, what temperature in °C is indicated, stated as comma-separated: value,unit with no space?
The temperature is 175,°C
